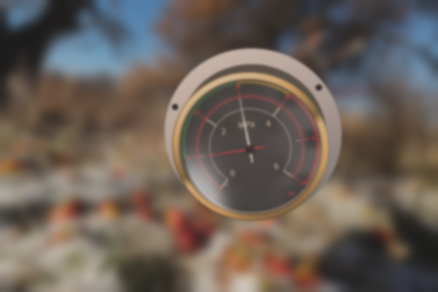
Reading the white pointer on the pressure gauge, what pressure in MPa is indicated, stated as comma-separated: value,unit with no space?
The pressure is 3,MPa
